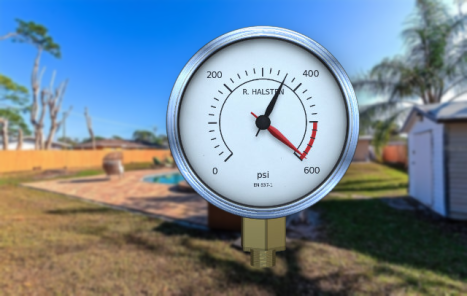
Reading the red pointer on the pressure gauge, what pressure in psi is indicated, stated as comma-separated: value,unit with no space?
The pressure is 590,psi
